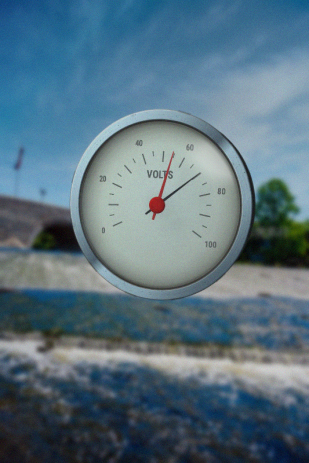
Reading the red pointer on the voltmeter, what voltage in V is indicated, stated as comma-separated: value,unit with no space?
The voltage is 55,V
